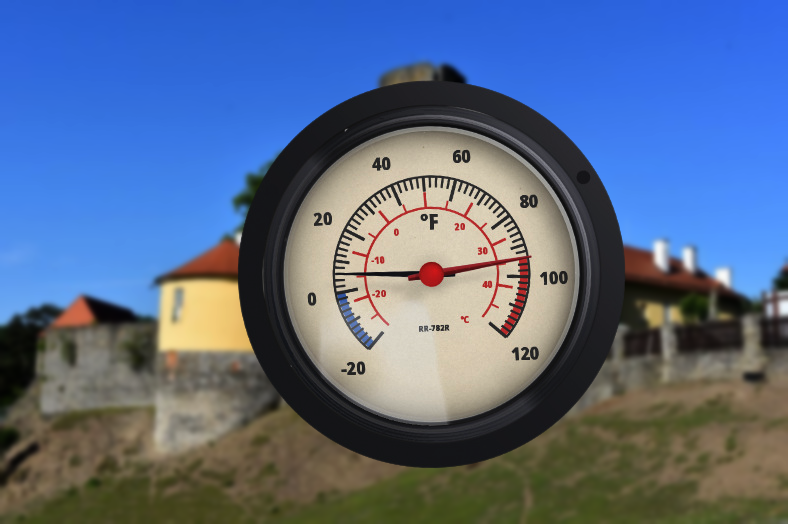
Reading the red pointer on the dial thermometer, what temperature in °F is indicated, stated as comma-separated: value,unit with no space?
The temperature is 94,°F
